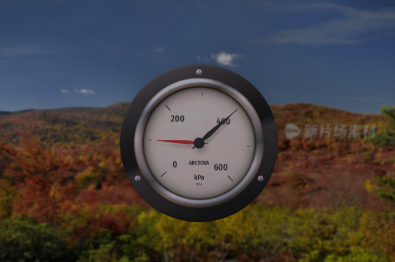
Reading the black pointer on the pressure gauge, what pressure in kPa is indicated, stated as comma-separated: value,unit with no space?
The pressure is 400,kPa
